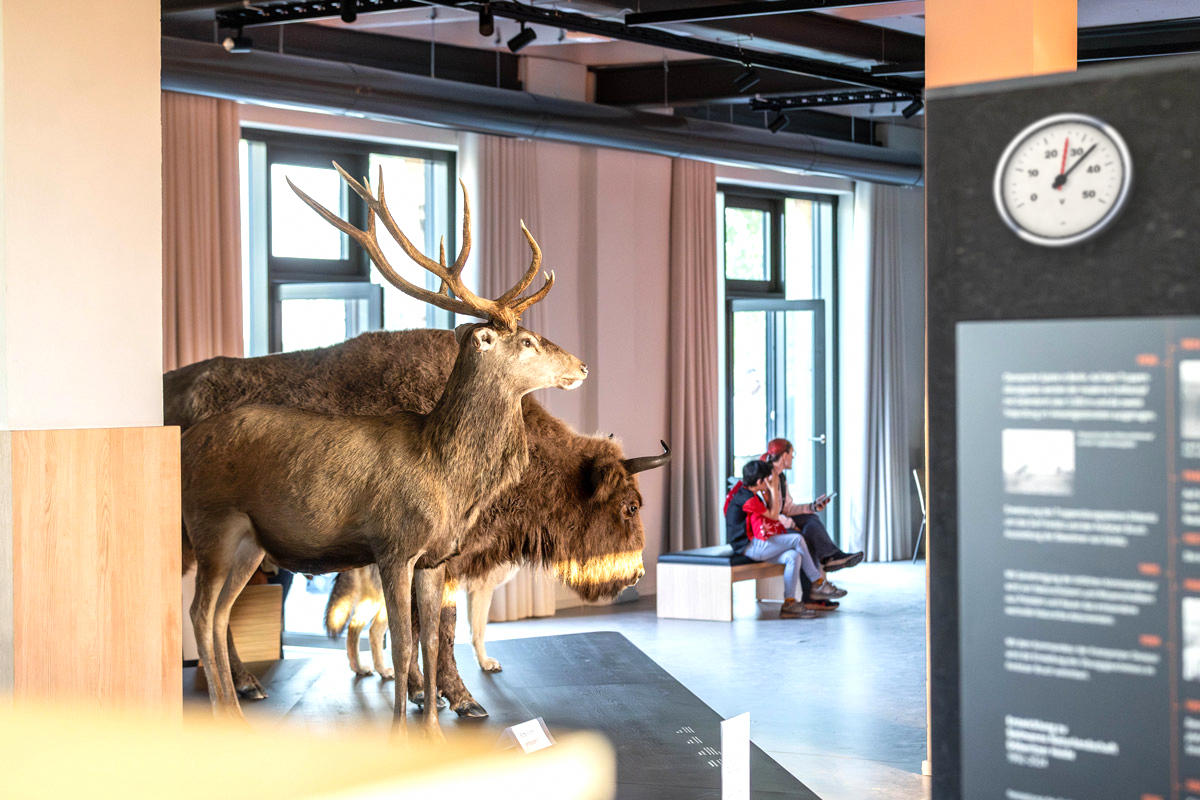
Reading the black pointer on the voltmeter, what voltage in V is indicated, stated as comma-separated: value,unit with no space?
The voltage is 34,V
